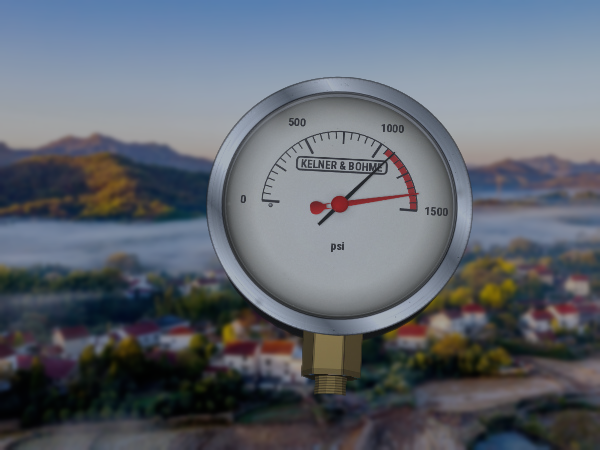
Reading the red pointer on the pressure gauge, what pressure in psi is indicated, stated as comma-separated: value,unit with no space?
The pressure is 1400,psi
